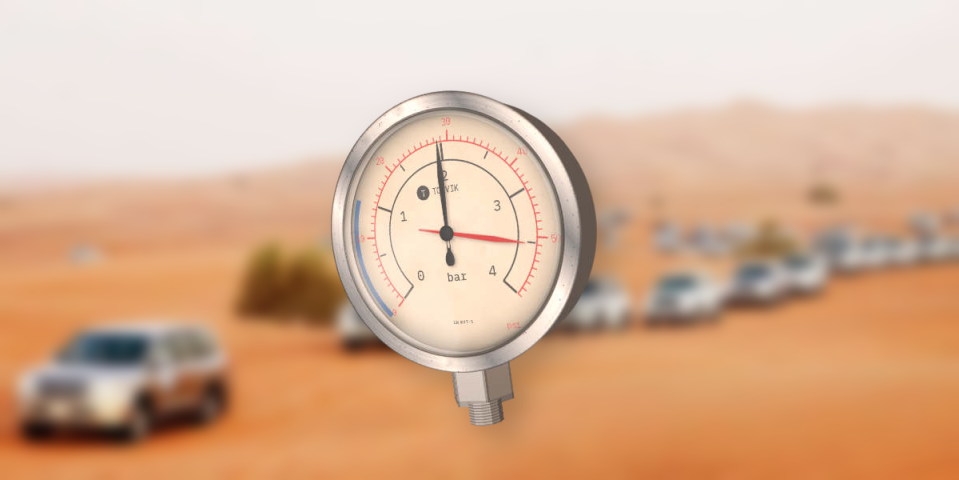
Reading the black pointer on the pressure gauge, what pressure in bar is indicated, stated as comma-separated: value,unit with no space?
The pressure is 2,bar
